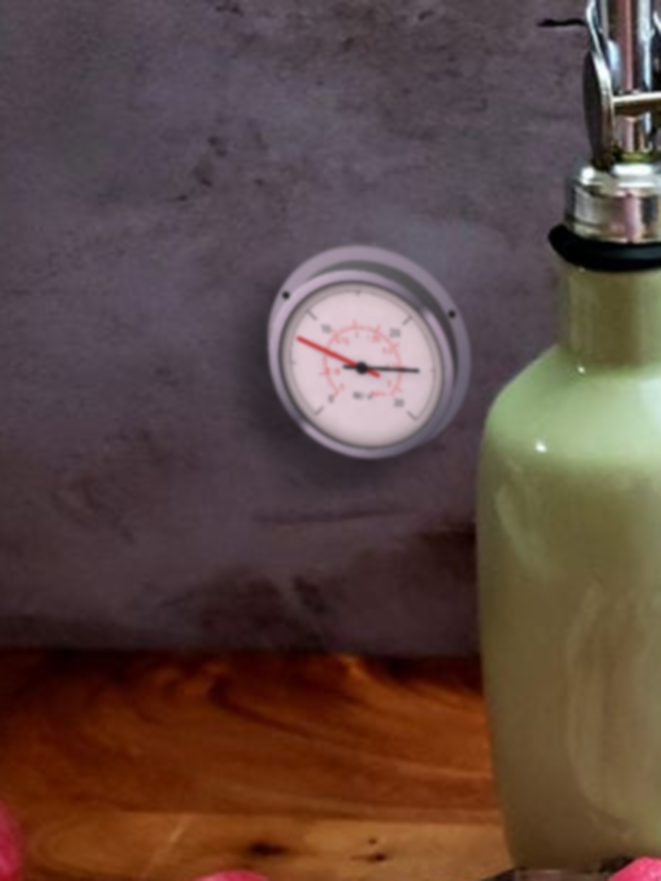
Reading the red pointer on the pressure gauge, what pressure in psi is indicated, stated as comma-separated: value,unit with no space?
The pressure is 7.5,psi
